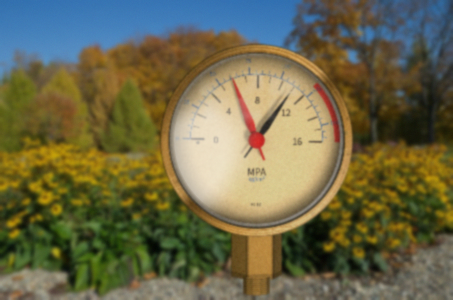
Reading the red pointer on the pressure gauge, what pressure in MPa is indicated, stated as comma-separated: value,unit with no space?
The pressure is 6,MPa
